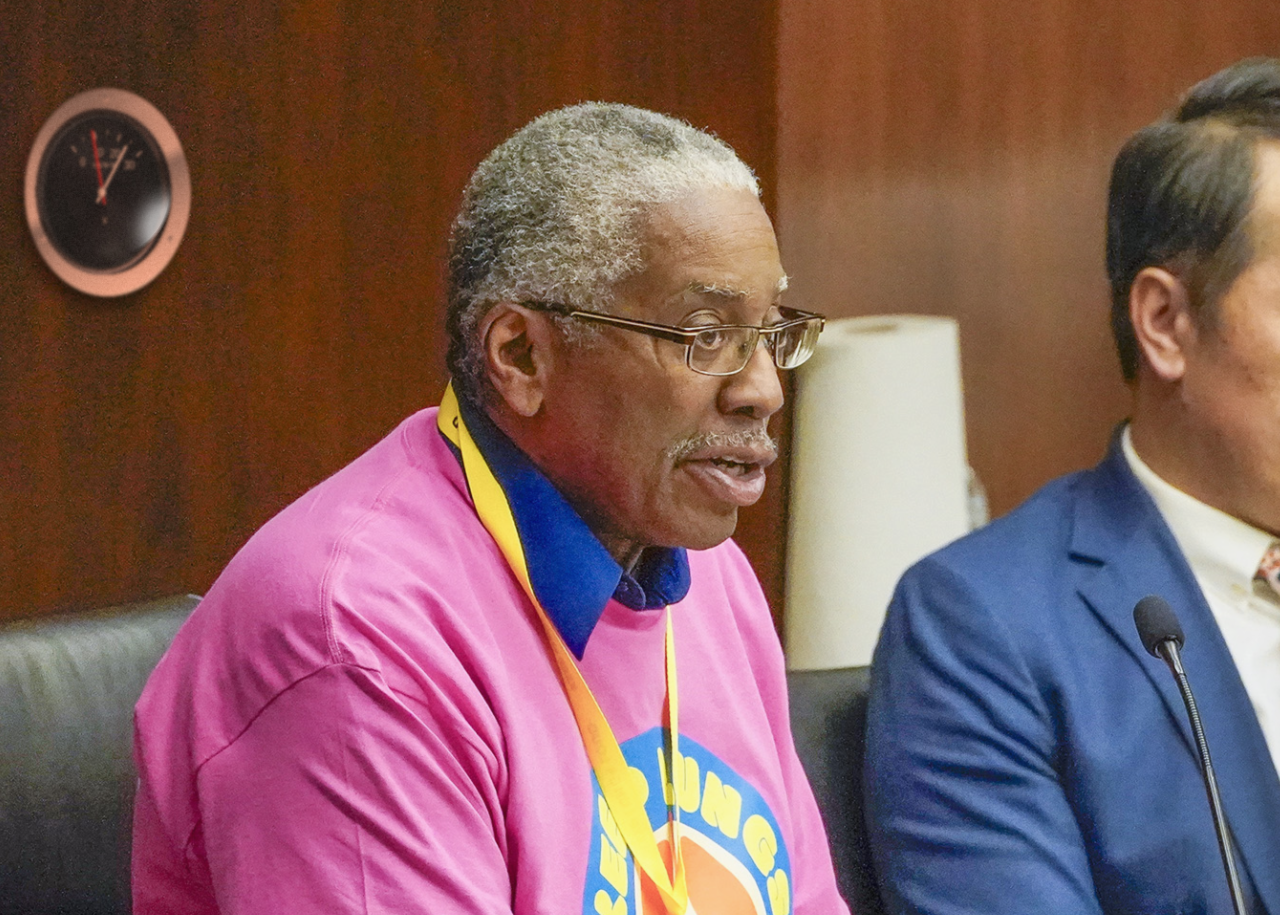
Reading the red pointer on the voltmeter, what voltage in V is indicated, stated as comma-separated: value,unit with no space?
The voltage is 10,V
